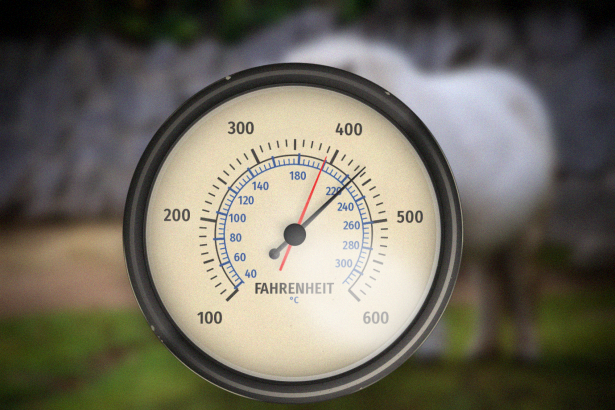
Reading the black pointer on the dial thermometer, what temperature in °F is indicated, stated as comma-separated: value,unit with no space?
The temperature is 435,°F
